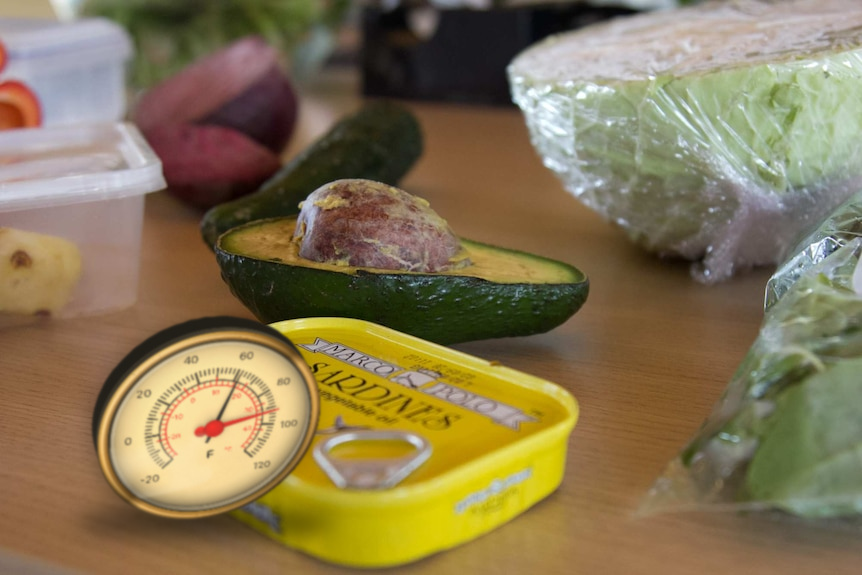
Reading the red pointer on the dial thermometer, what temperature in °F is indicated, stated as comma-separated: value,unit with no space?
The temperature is 90,°F
